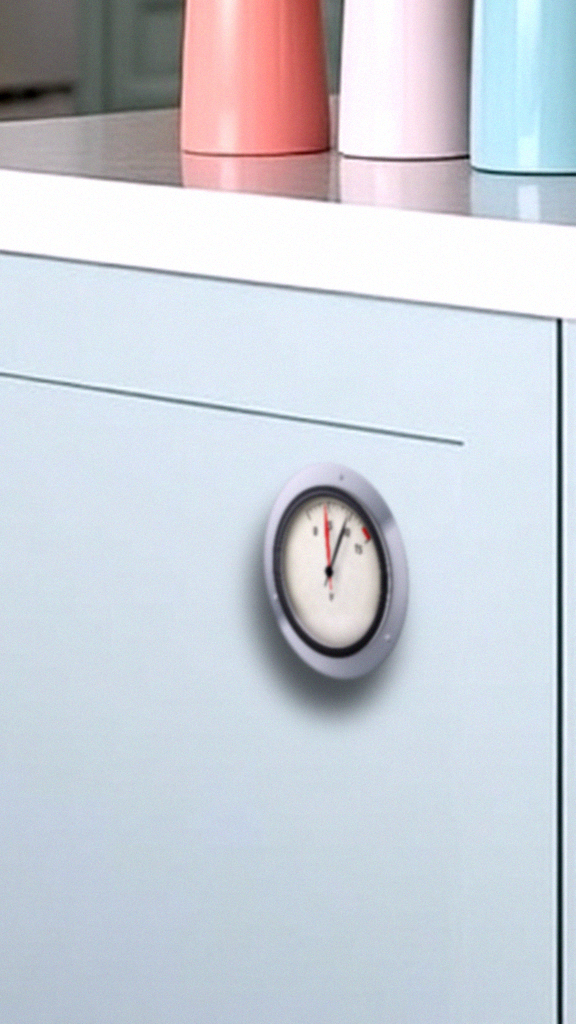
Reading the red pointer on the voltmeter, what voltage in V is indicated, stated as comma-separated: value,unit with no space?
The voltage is 5,V
